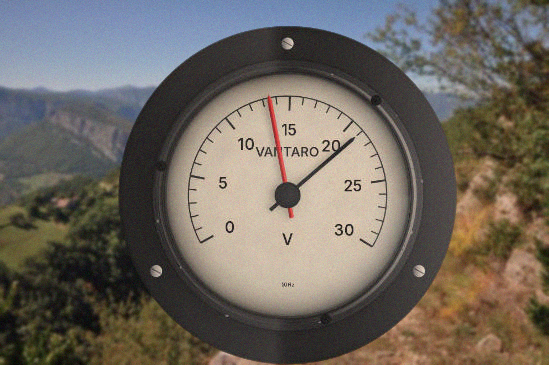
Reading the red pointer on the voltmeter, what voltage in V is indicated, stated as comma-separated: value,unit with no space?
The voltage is 13.5,V
